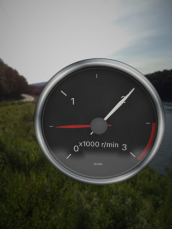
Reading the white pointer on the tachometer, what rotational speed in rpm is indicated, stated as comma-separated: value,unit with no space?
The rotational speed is 2000,rpm
